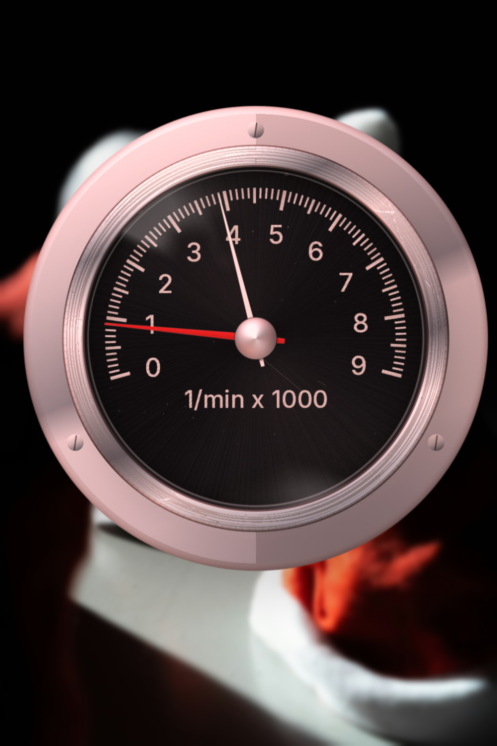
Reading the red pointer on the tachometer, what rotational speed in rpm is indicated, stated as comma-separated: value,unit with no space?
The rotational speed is 900,rpm
